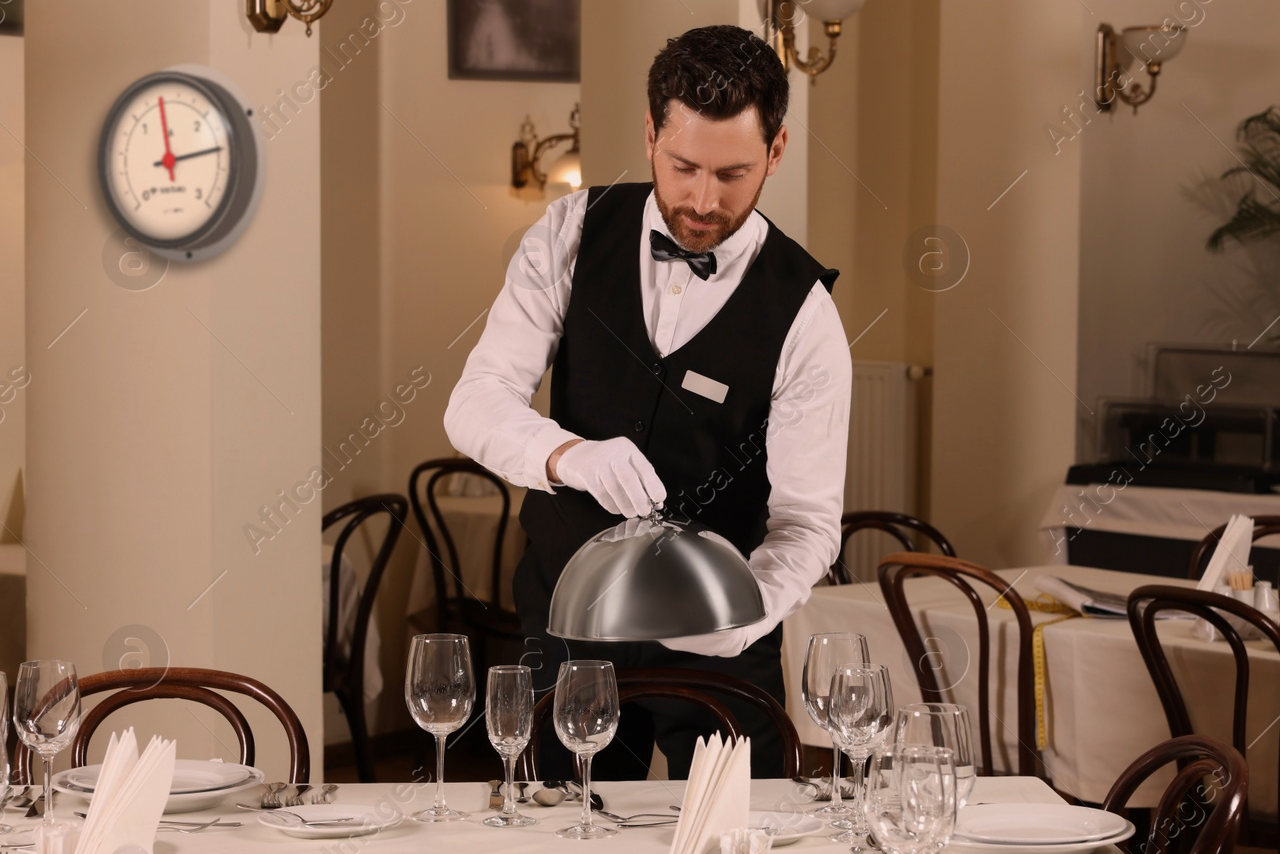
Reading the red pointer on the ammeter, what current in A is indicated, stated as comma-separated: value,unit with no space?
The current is 1.4,A
